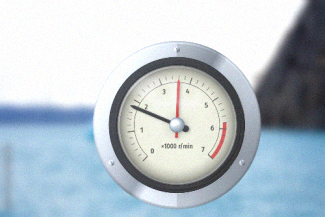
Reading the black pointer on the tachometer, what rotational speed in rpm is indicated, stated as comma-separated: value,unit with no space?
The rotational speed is 1800,rpm
